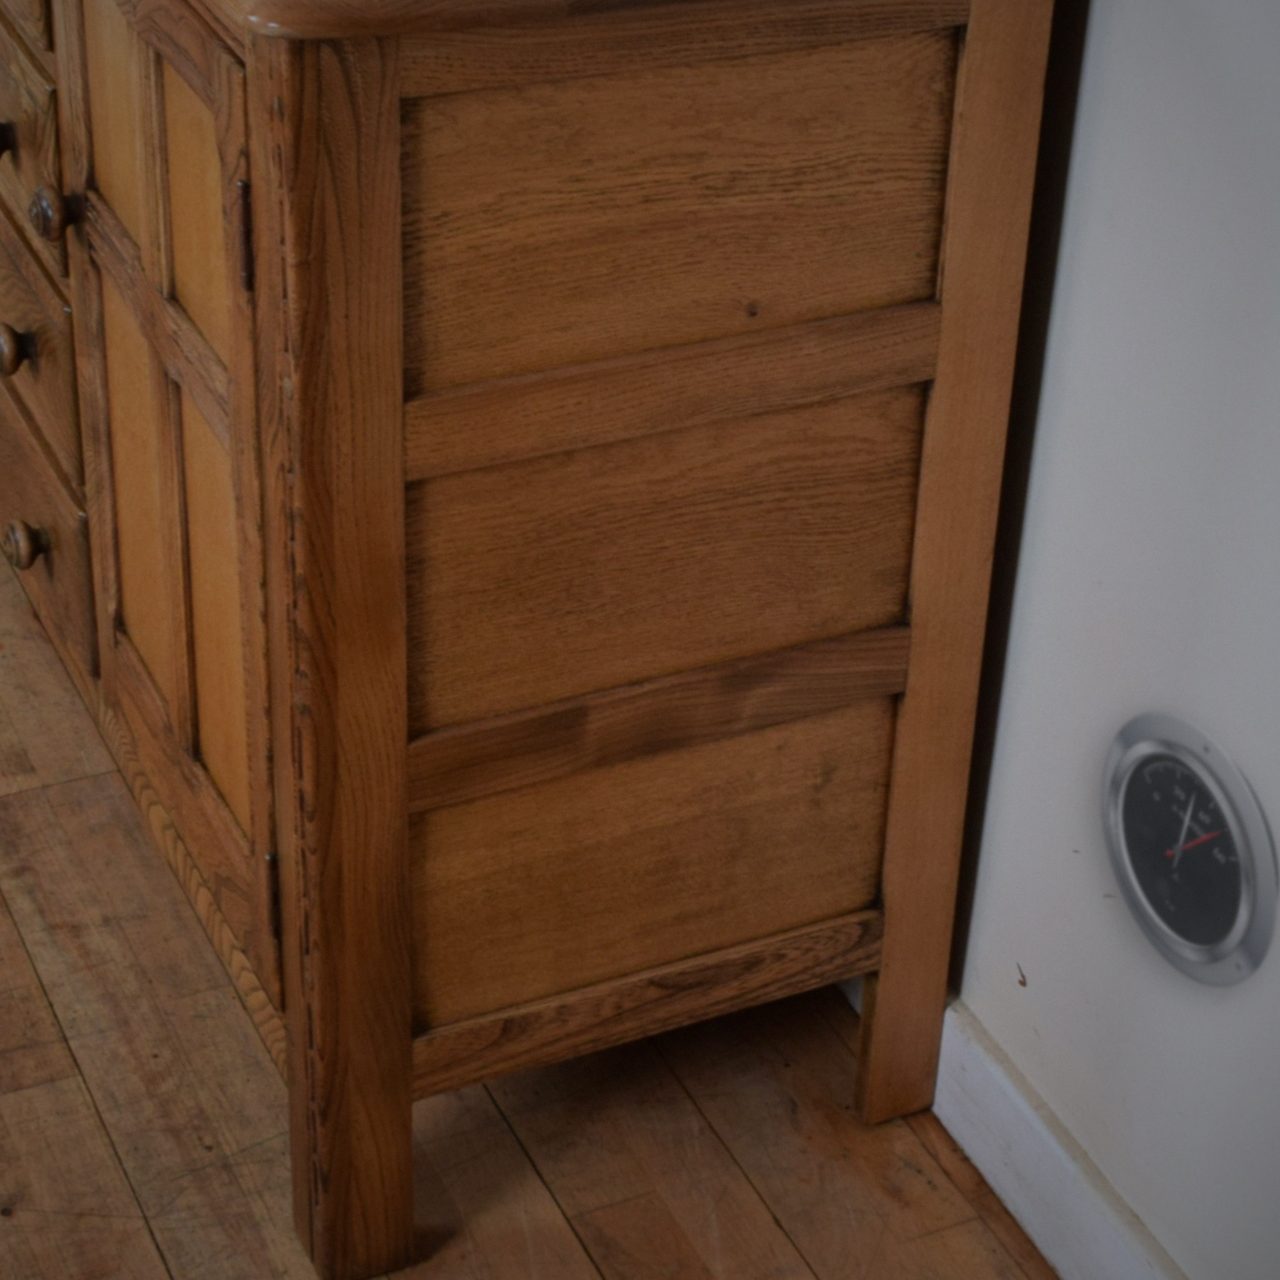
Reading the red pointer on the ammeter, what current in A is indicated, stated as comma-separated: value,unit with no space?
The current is 50,A
